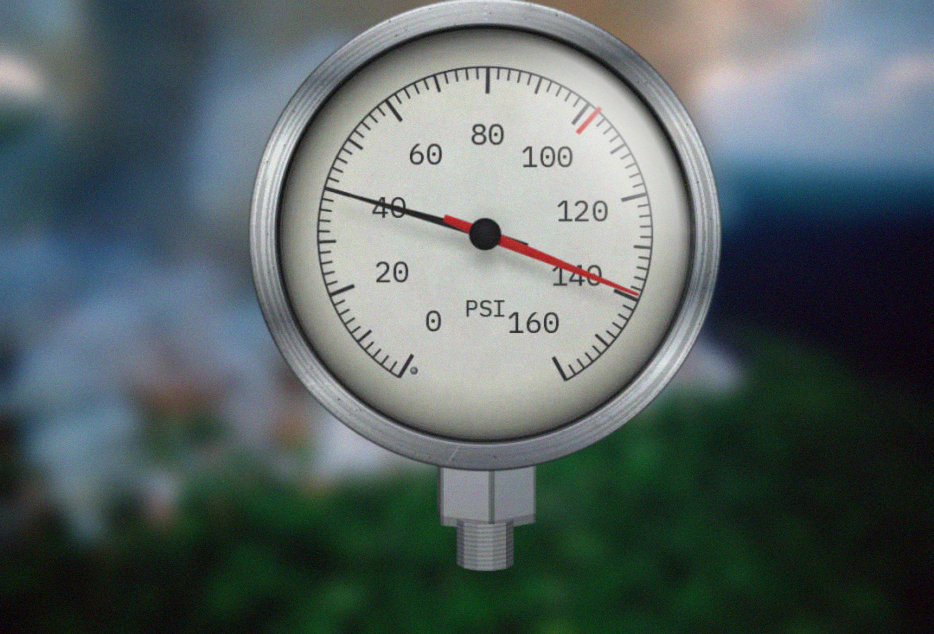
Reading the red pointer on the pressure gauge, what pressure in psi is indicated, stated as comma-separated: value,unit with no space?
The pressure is 139,psi
